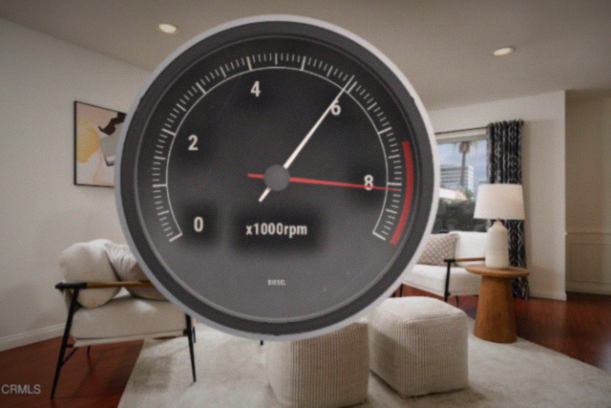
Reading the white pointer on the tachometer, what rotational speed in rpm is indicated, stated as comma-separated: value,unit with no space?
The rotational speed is 5900,rpm
